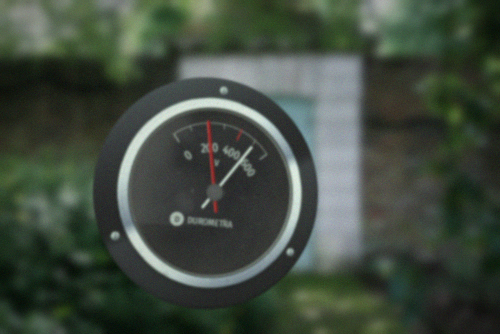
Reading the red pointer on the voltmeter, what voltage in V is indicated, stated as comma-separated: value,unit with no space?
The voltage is 200,V
